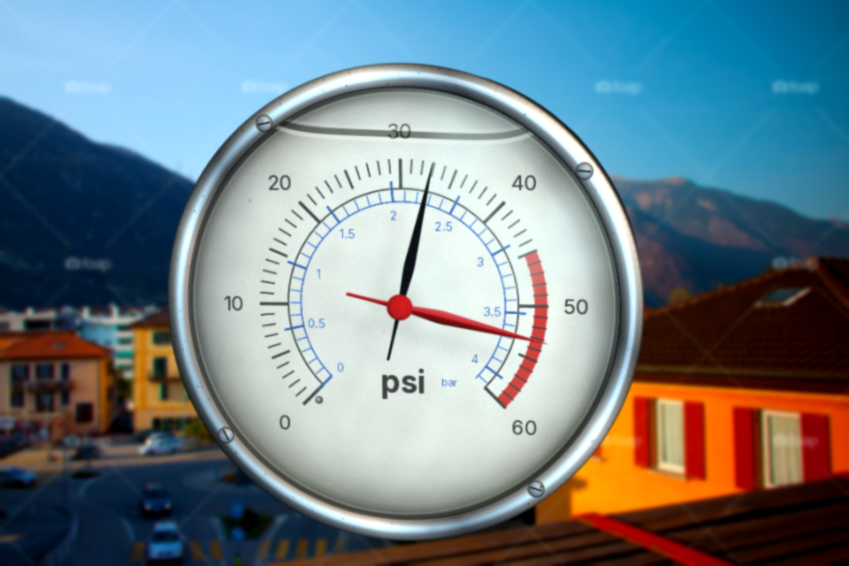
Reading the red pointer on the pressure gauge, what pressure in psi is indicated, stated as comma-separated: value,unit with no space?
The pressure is 53,psi
